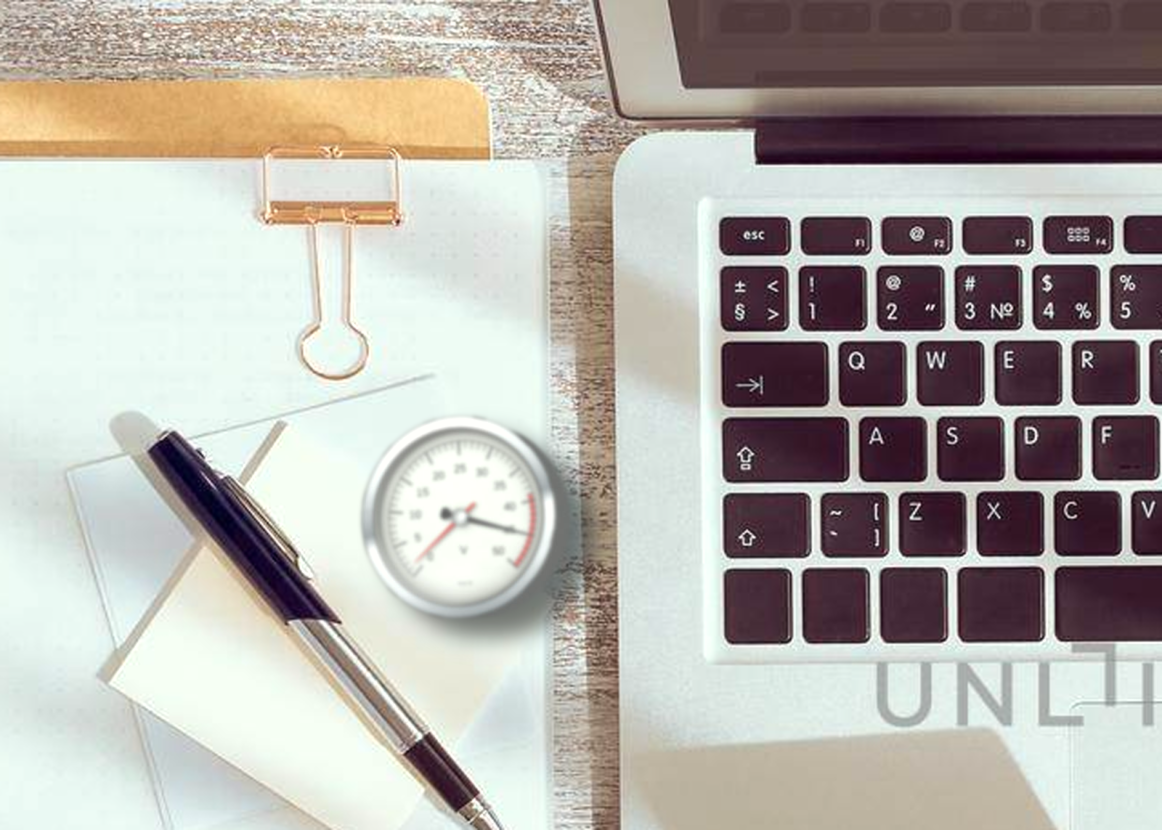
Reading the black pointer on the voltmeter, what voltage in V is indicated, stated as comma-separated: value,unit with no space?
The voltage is 45,V
